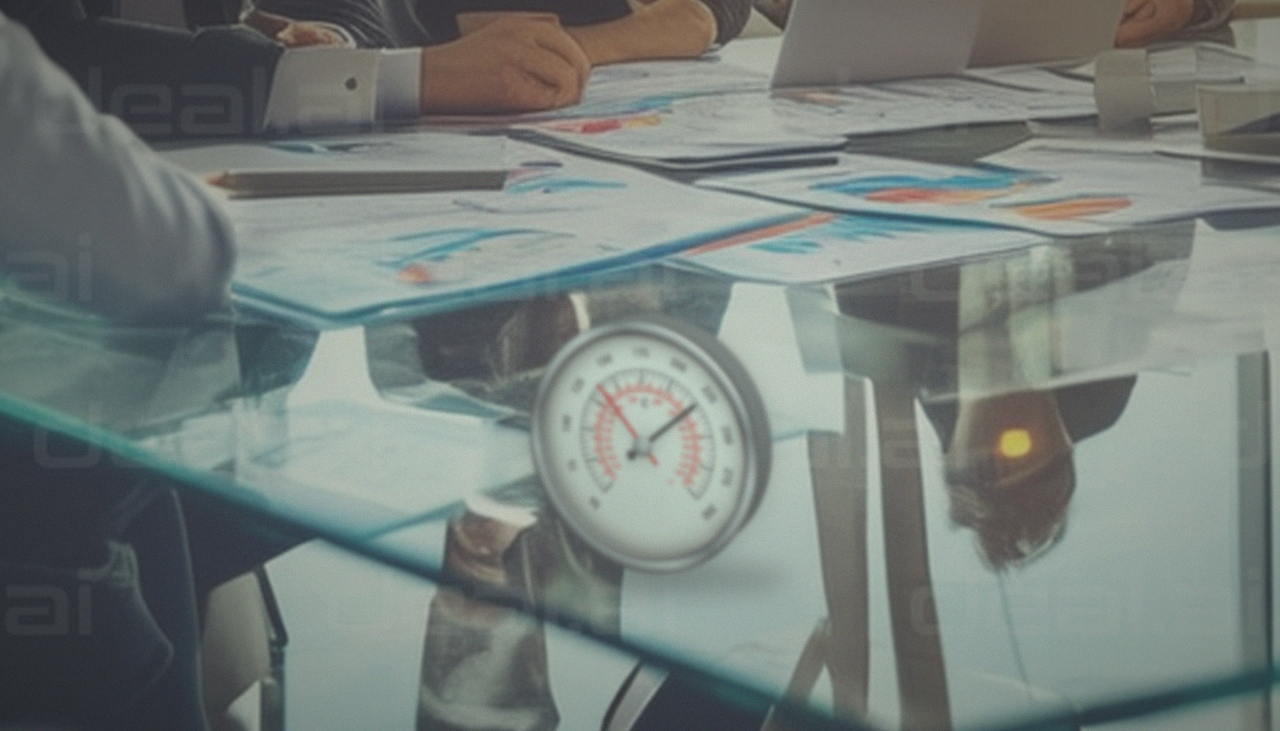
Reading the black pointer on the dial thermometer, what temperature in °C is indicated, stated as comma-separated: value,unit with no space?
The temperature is 225,°C
